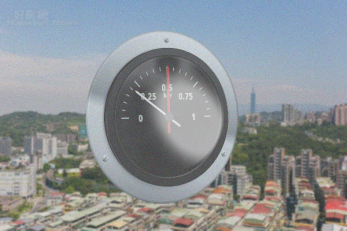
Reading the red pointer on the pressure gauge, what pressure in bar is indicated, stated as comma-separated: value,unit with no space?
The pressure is 0.5,bar
